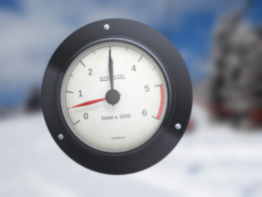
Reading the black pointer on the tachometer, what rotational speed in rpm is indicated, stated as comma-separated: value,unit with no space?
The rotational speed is 3000,rpm
